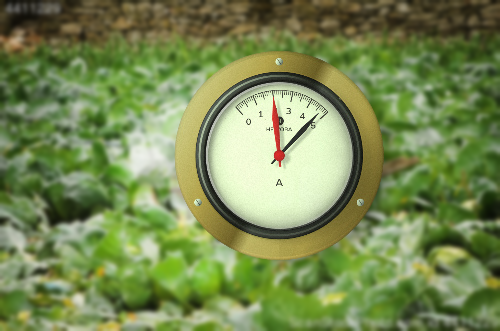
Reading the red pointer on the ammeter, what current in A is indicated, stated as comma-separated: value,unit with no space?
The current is 2,A
